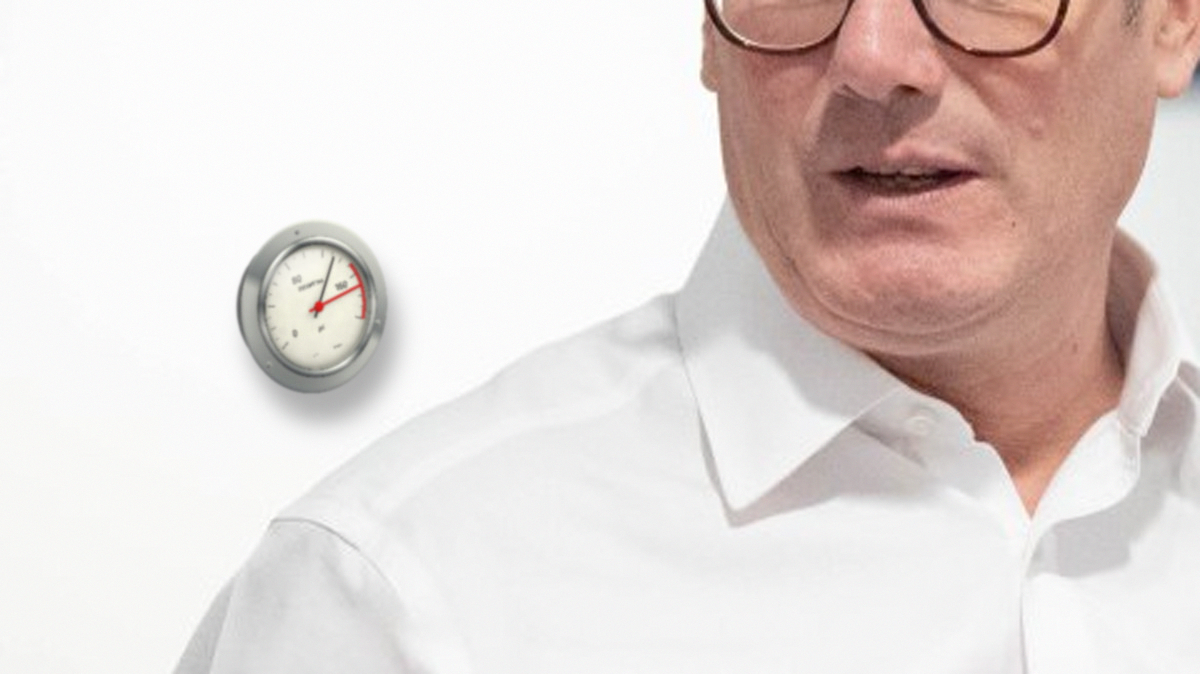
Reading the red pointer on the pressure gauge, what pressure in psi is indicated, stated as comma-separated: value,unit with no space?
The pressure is 170,psi
